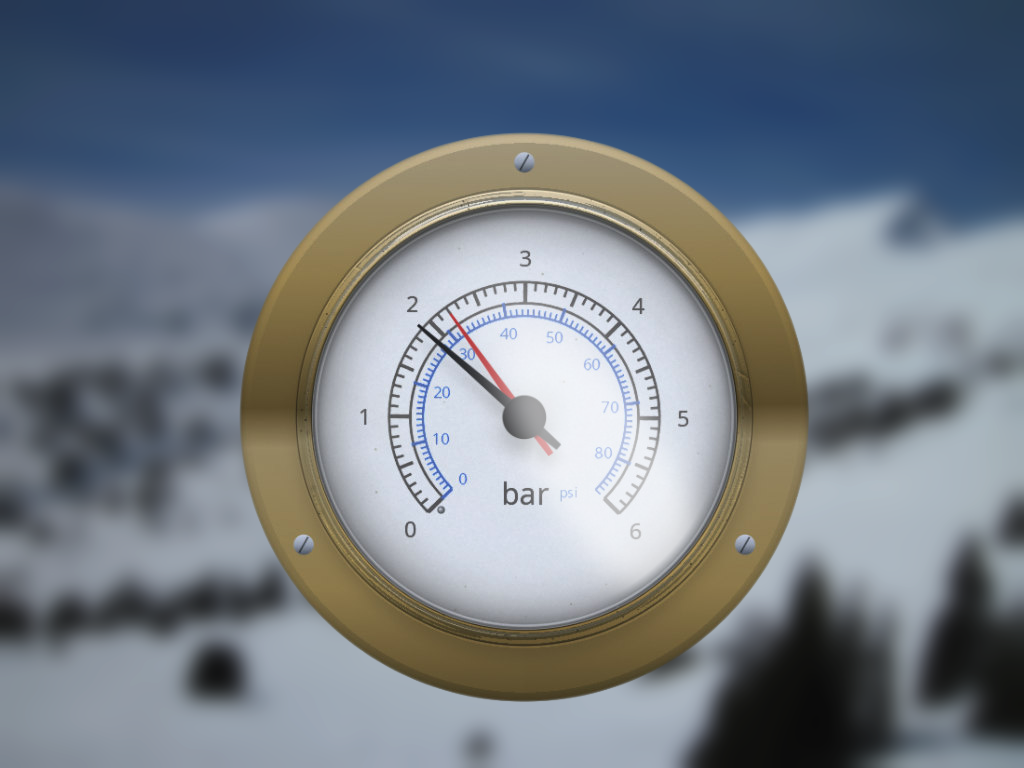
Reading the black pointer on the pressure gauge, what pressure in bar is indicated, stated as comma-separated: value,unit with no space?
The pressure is 1.9,bar
